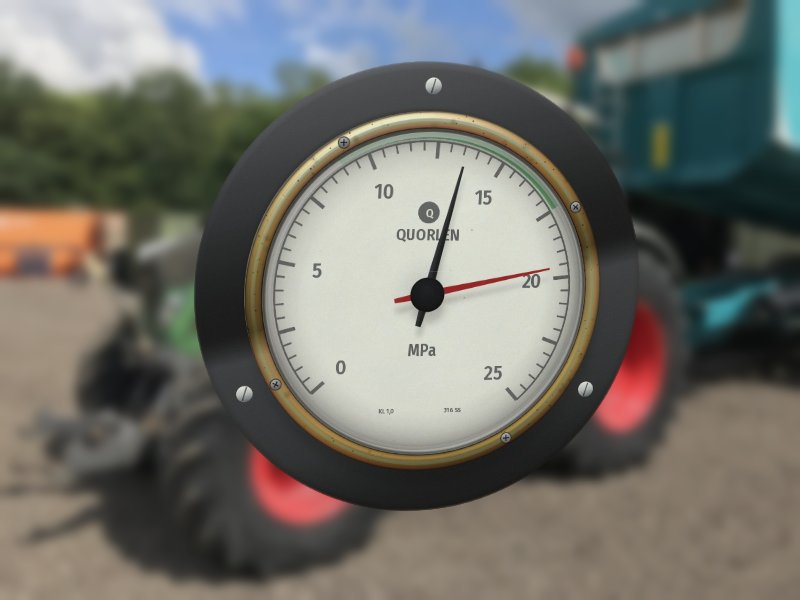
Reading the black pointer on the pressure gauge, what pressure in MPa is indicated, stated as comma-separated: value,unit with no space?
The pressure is 13.5,MPa
